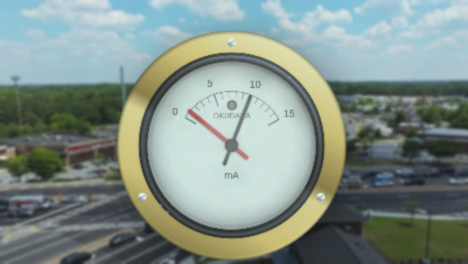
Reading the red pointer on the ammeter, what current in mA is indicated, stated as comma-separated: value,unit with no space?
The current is 1,mA
